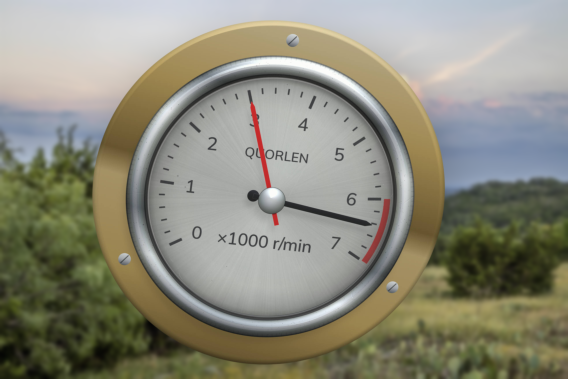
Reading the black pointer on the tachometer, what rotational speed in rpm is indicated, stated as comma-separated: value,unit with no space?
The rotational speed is 6400,rpm
